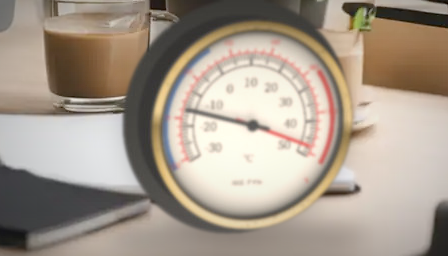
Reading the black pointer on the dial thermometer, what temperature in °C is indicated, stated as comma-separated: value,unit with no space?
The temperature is -15,°C
